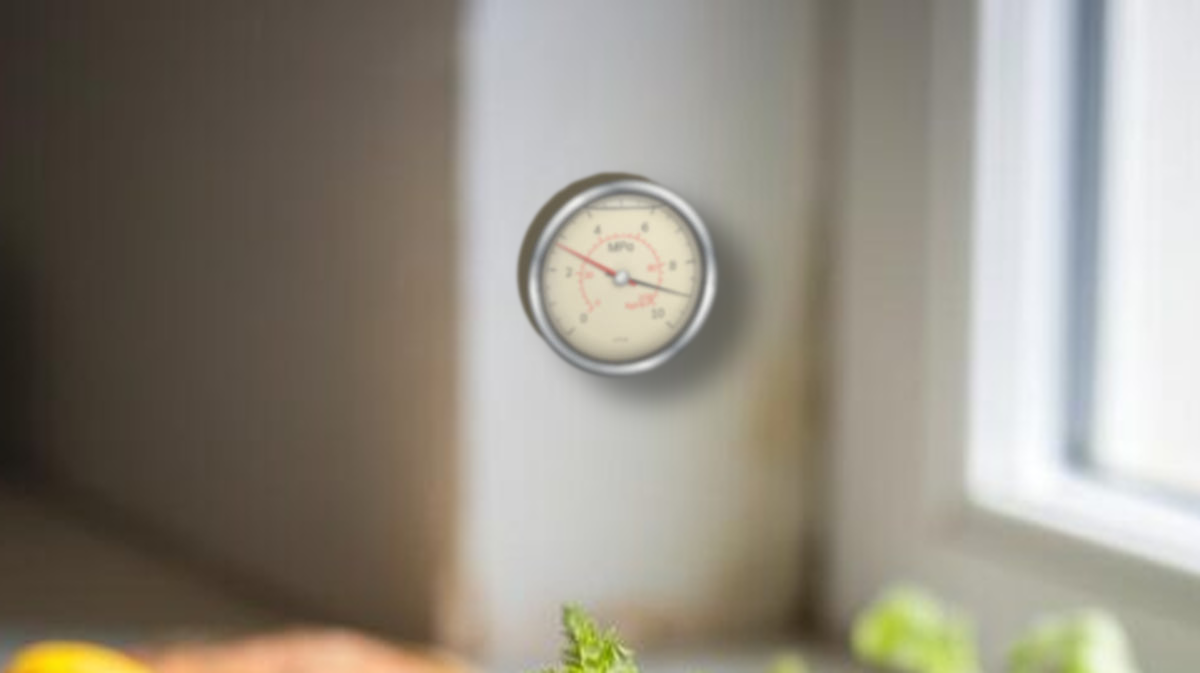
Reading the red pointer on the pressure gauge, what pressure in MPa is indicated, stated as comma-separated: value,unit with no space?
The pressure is 2.75,MPa
